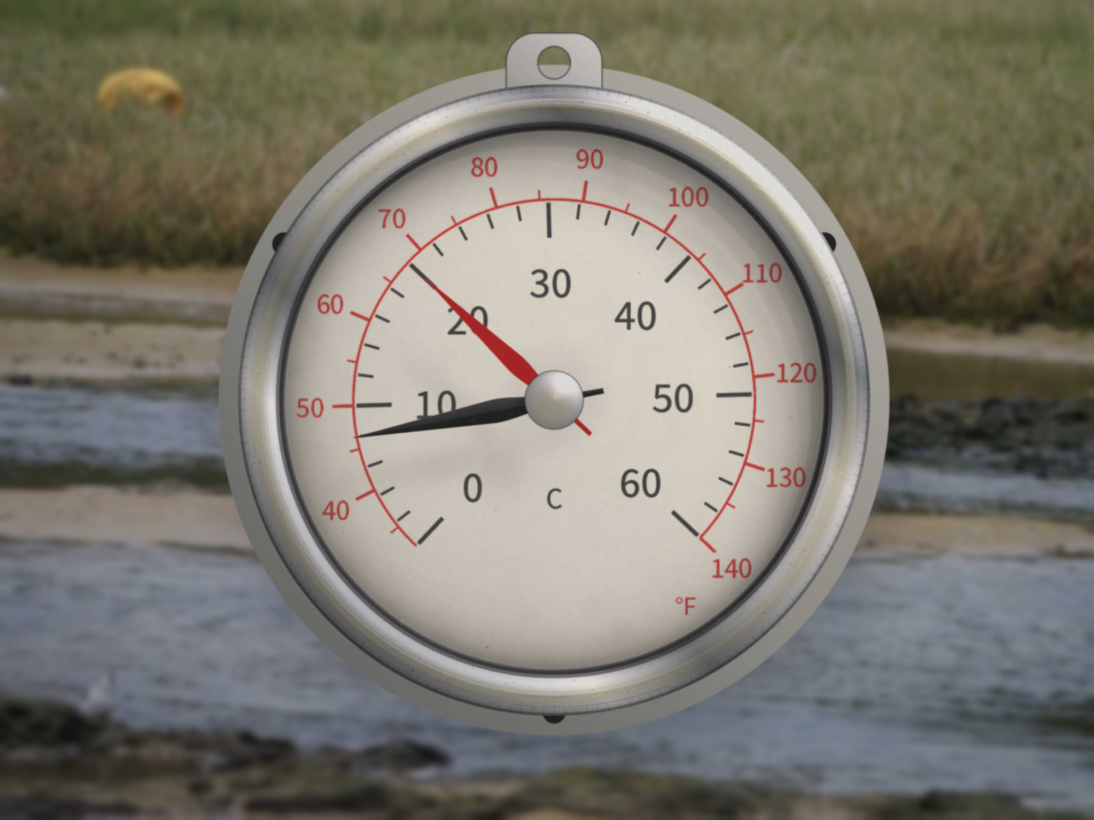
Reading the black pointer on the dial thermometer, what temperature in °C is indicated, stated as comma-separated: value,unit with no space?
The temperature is 8,°C
